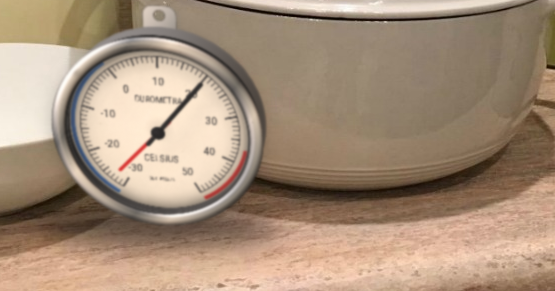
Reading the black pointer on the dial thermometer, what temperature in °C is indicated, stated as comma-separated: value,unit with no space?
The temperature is 20,°C
